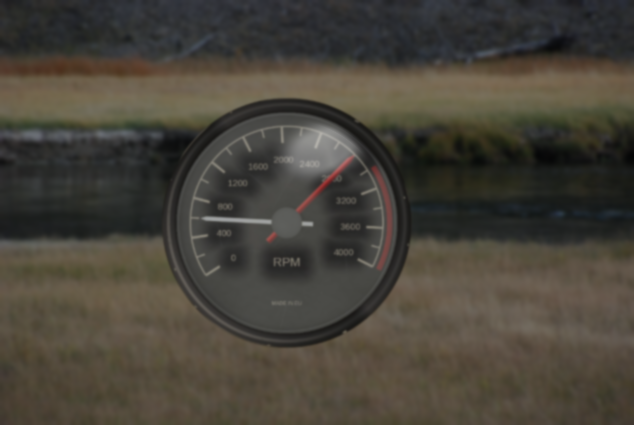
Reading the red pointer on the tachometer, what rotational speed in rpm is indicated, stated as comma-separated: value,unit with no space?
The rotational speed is 2800,rpm
